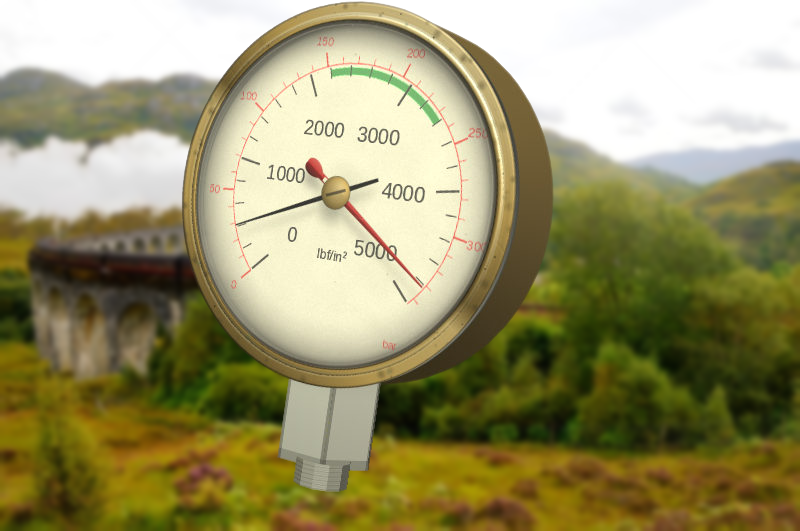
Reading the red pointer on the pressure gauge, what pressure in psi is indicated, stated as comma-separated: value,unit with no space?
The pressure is 4800,psi
